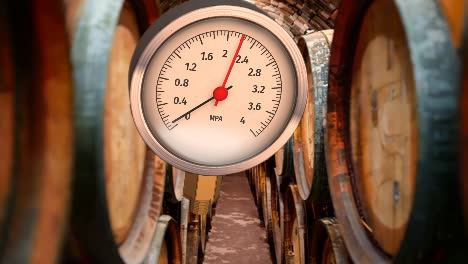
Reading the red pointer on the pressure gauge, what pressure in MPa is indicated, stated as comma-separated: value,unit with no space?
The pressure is 2.2,MPa
